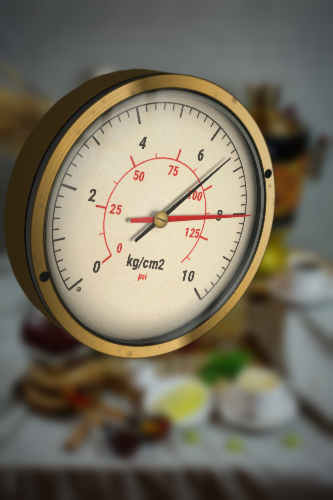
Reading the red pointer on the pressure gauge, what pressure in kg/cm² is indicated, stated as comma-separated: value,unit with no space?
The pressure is 8,kg/cm²
